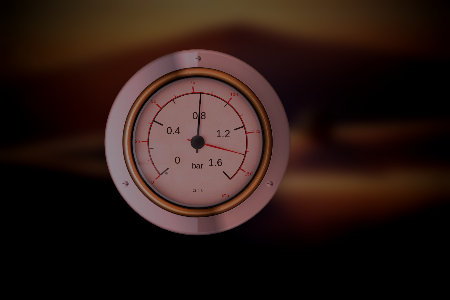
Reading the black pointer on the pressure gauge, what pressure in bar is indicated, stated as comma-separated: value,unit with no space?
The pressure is 0.8,bar
